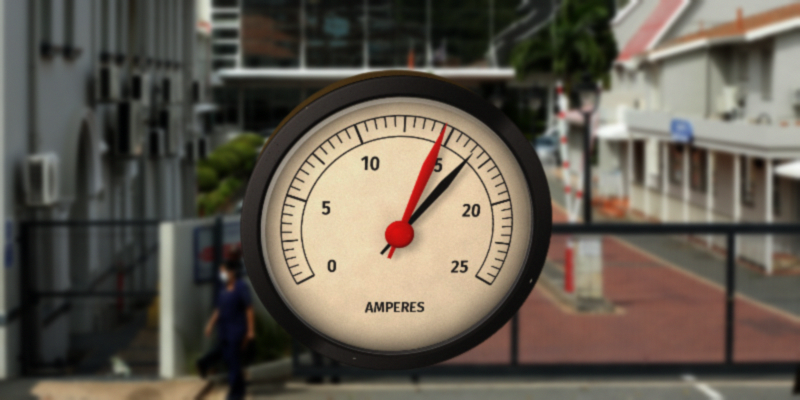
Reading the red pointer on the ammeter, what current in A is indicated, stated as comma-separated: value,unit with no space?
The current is 14.5,A
